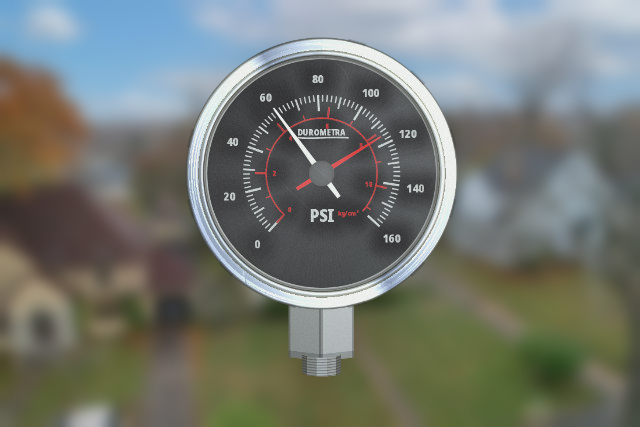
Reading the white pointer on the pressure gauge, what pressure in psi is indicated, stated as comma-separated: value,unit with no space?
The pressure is 60,psi
